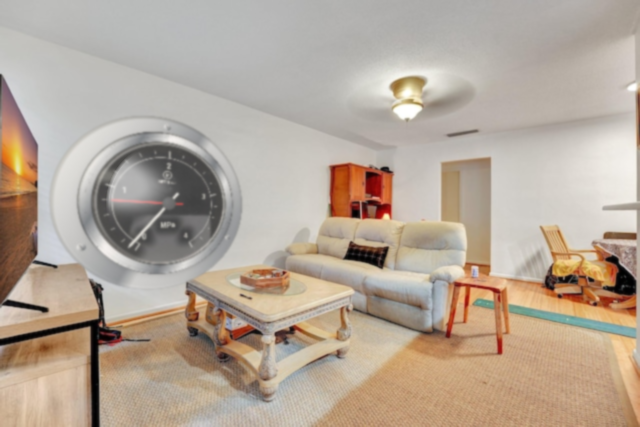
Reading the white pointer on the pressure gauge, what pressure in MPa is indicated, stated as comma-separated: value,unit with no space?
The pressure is 0.1,MPa
